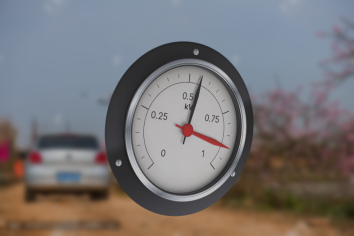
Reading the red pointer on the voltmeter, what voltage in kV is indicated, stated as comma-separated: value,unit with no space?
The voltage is 0.9,kV
